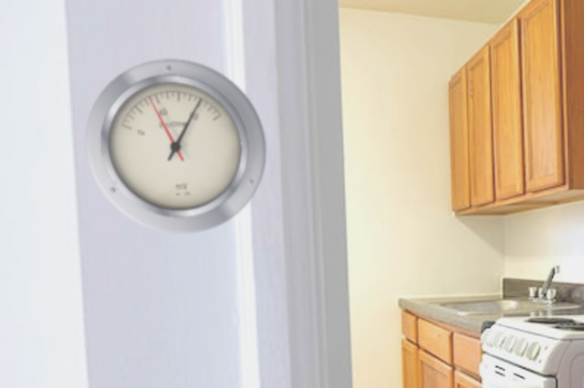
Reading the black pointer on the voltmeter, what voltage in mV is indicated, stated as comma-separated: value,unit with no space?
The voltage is 80,mV
